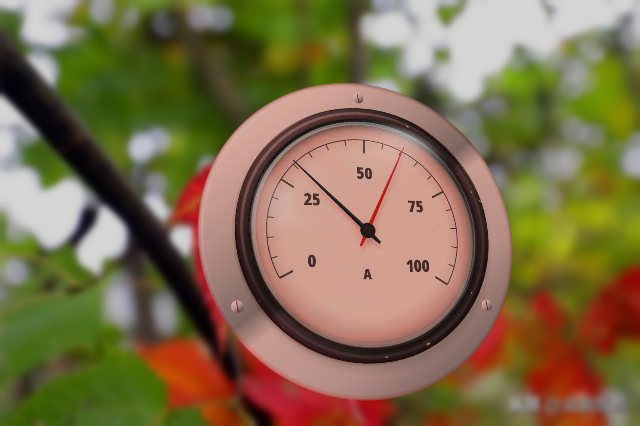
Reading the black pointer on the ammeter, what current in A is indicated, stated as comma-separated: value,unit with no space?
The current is 30,A
